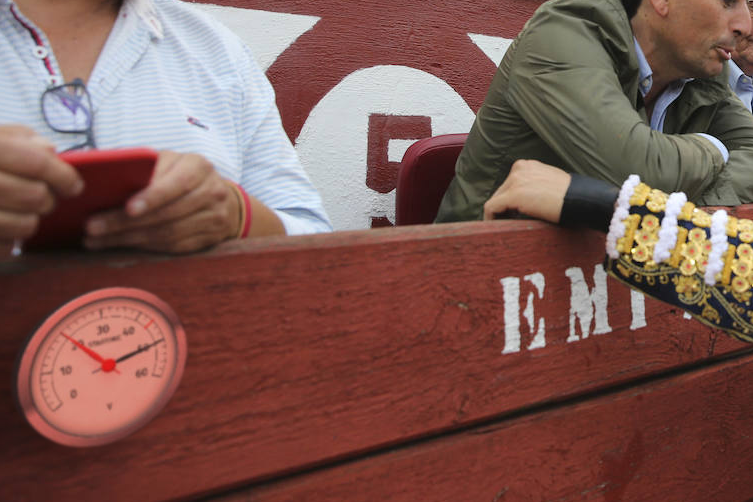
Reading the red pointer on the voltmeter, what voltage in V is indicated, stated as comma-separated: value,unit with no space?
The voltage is 20,V
